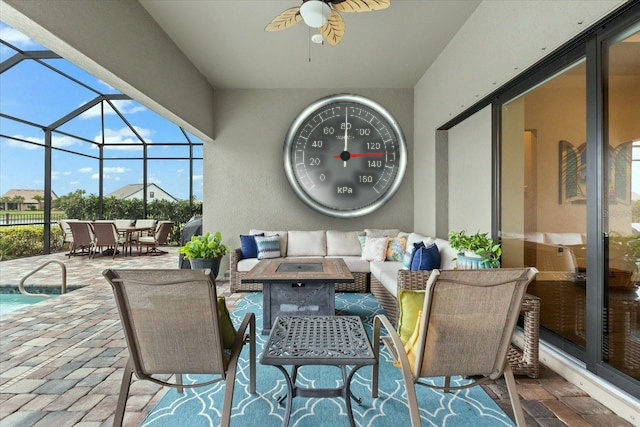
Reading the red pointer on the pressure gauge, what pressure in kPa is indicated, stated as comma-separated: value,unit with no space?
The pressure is 130,kPa
